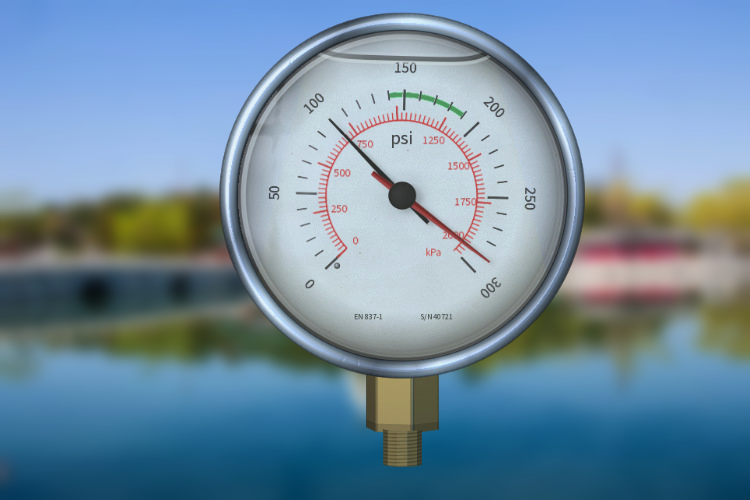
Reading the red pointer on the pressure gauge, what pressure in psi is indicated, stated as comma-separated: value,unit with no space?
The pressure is 290,psi
